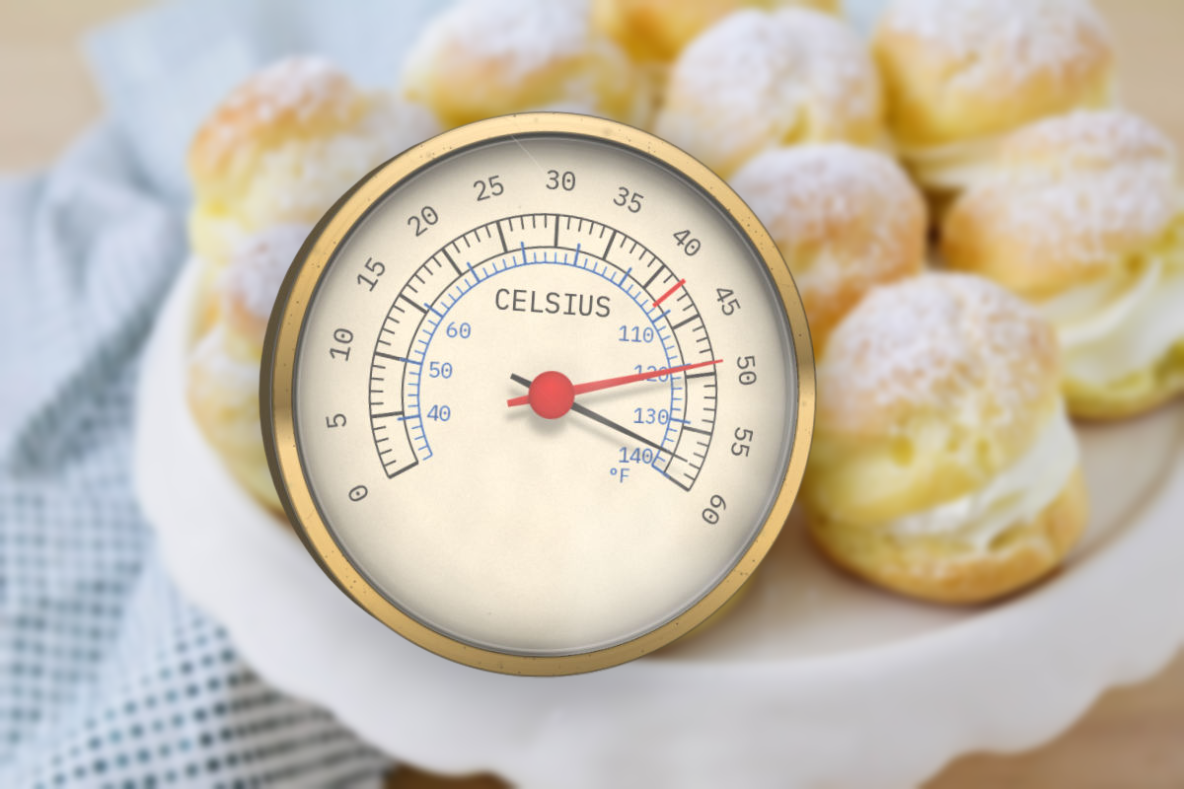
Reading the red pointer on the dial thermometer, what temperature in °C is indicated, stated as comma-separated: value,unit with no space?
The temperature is 49,°C
